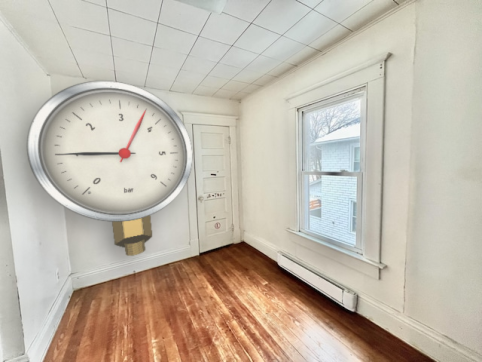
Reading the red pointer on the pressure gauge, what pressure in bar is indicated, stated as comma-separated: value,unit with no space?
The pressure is 3.6,bar
